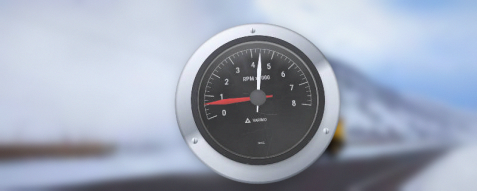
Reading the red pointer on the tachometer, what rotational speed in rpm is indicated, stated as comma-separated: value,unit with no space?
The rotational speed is 600,rpm
